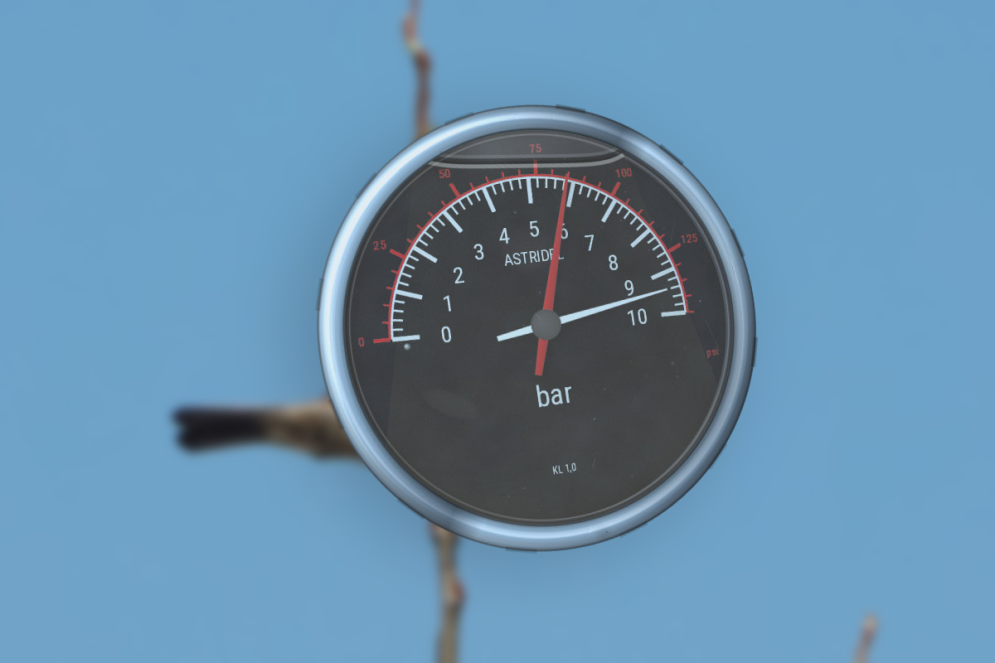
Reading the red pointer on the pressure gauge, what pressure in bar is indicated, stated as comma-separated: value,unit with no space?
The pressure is 5.8,bar
